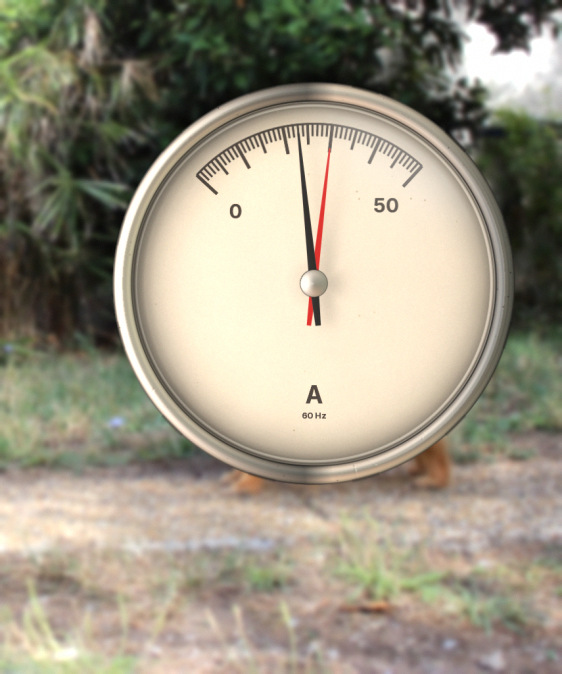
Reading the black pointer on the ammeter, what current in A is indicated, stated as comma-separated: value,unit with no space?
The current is 23,A
